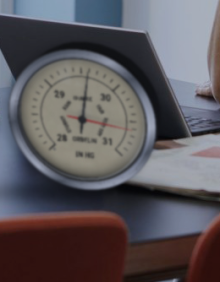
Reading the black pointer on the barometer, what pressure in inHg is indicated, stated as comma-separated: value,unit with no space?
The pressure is 29.6,inHg
